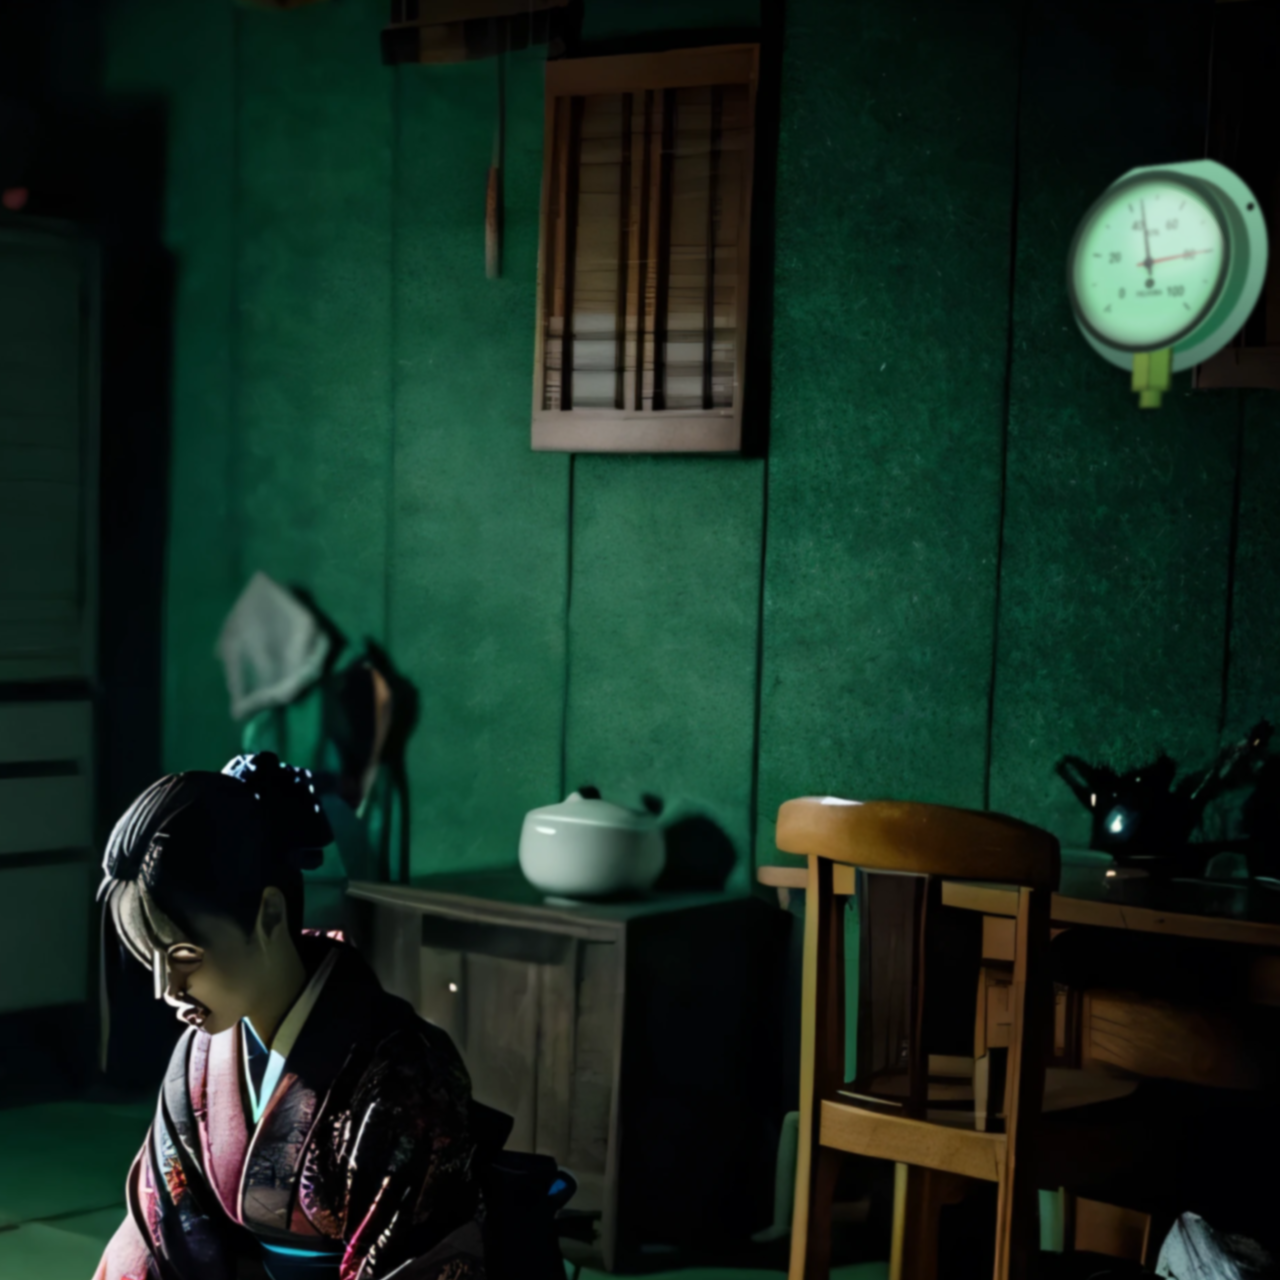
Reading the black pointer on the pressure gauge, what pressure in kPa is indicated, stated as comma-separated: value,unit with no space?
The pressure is 45,kPa
